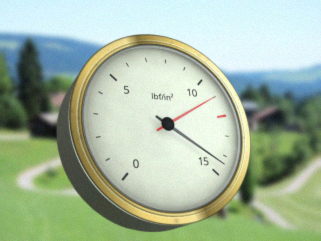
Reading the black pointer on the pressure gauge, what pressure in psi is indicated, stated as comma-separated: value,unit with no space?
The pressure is 14.5,psi
